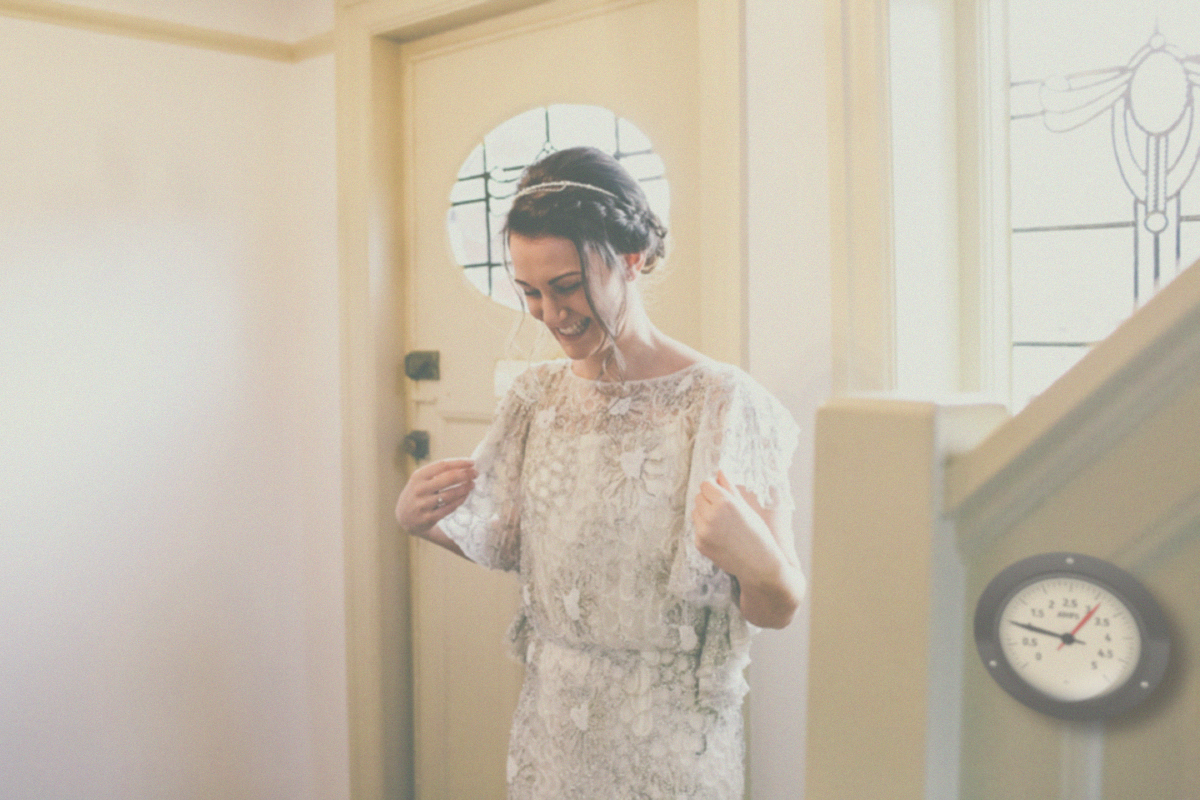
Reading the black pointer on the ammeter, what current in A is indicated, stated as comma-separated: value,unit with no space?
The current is 1,A
